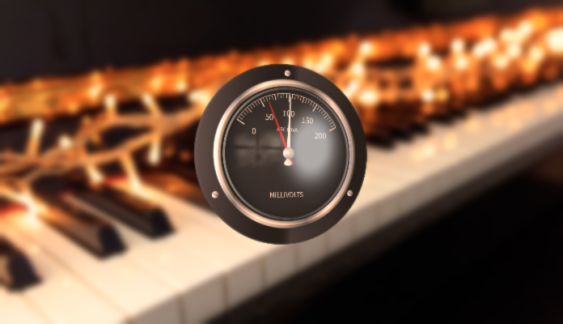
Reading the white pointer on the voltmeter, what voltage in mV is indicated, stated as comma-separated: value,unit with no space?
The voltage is 100,mV
